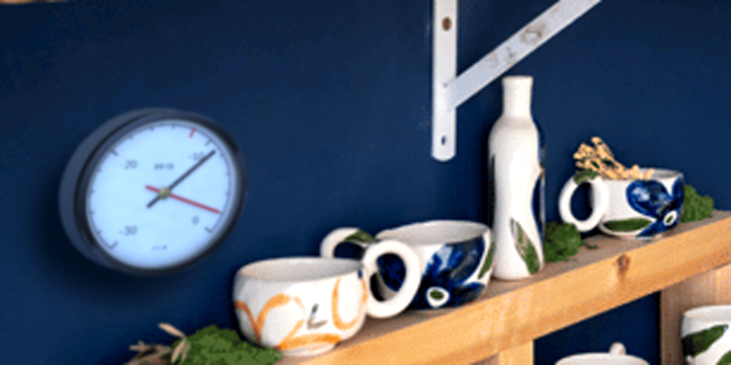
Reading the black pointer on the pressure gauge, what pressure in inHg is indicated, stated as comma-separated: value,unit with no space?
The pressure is -9,inHg
